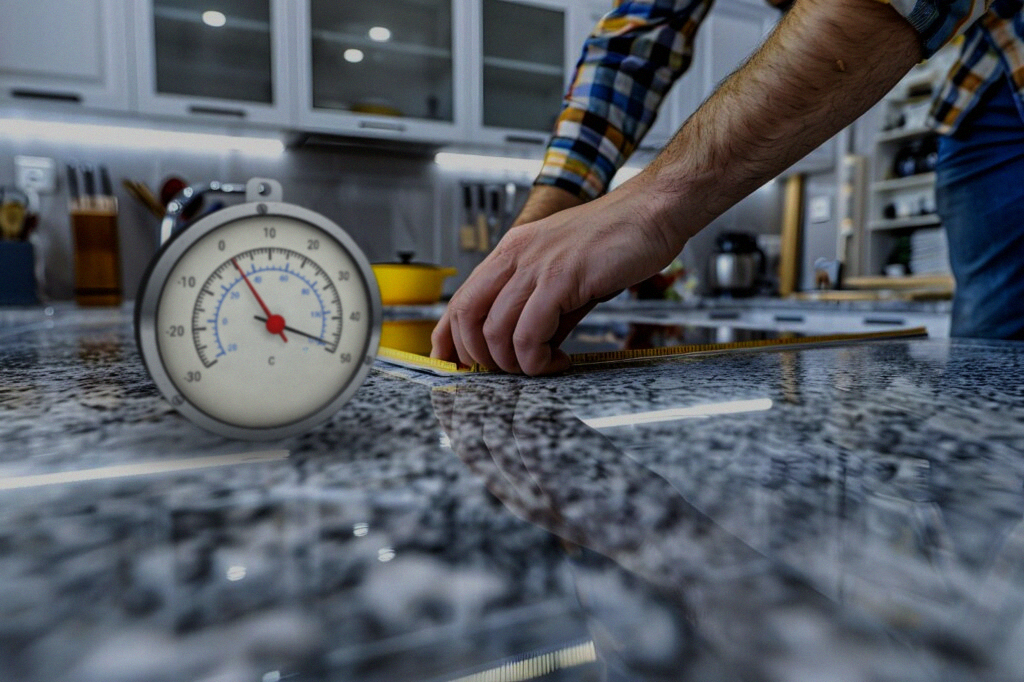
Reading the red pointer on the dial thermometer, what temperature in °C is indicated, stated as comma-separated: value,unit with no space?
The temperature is 0,°C
